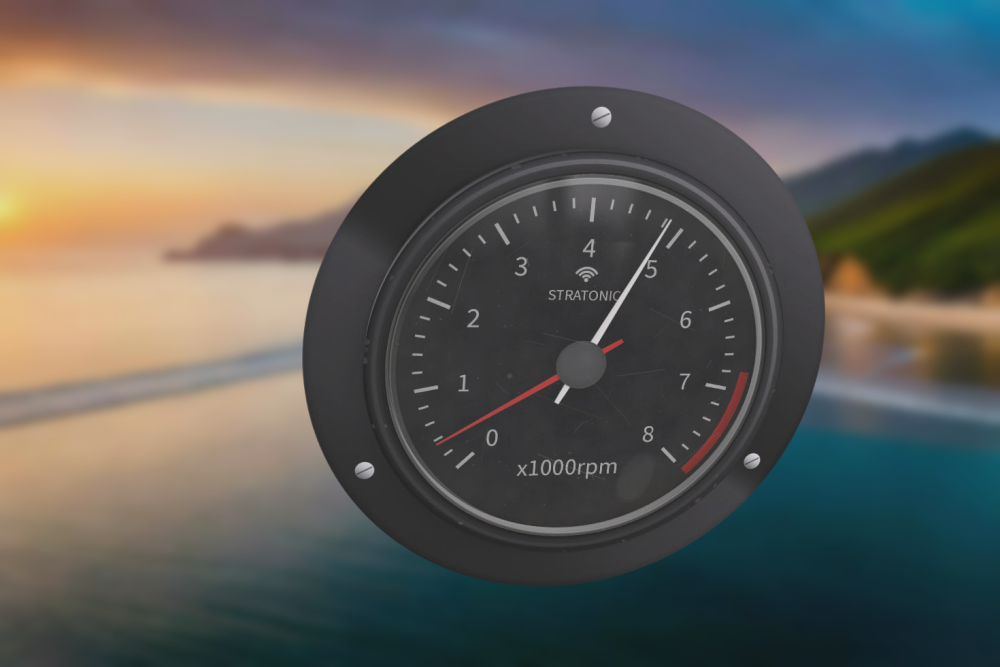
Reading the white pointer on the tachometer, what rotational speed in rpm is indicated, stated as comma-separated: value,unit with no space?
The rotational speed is 4800,rpm
